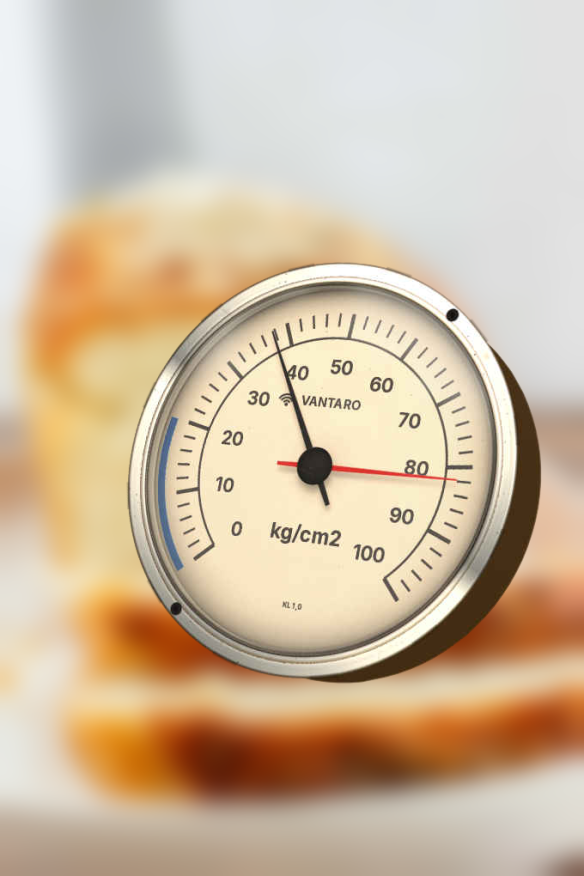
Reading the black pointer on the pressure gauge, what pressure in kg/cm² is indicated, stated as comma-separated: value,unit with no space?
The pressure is 38,kg/cm²
